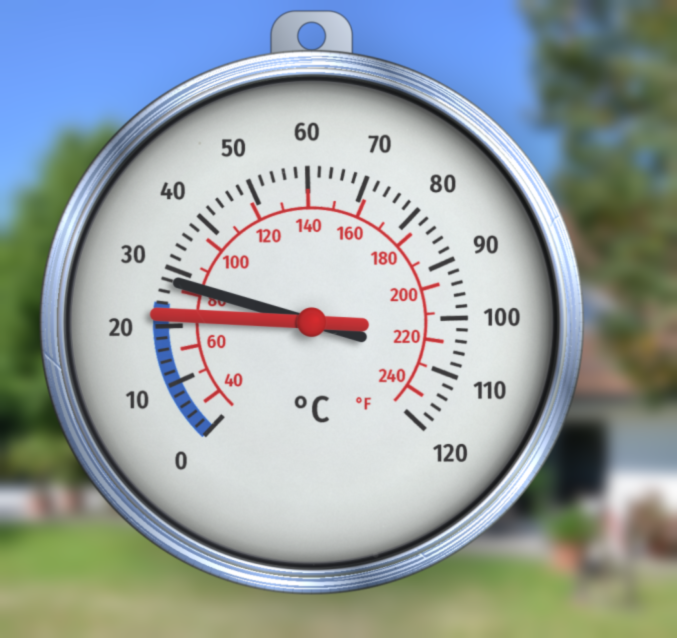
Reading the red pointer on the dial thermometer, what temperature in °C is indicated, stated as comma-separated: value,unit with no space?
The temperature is 22,°C
